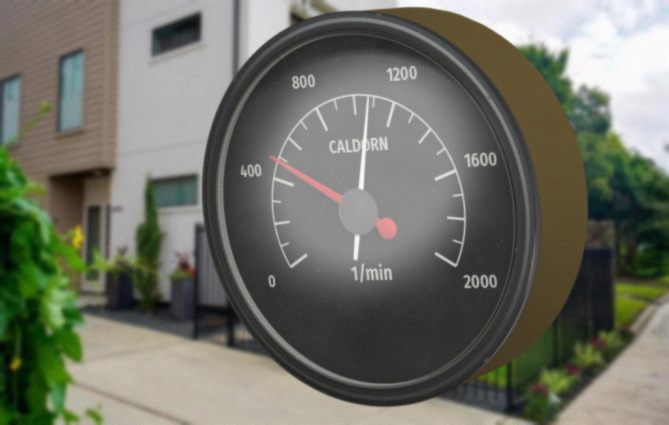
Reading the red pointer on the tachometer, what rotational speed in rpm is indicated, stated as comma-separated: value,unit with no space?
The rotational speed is 500,rpm
